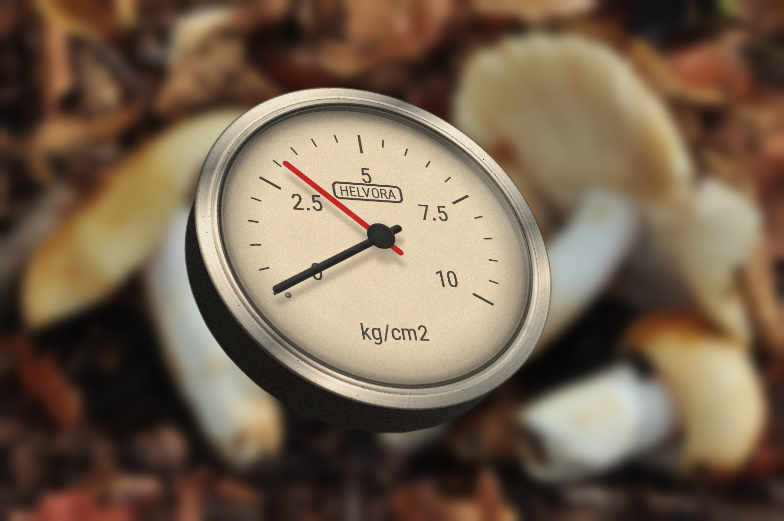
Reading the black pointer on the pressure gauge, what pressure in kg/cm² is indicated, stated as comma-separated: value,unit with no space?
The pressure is 0,kg/cm²
